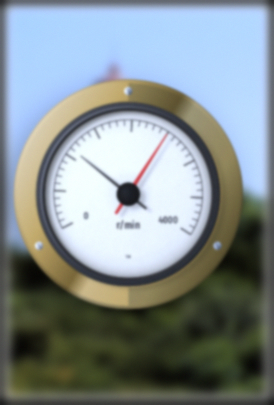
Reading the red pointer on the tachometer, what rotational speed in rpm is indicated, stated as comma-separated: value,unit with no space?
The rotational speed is 2500,rpm
